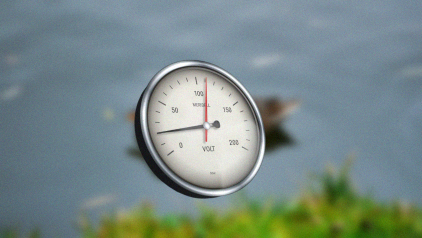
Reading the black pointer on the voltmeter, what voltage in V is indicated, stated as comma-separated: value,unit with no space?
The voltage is 20,V
